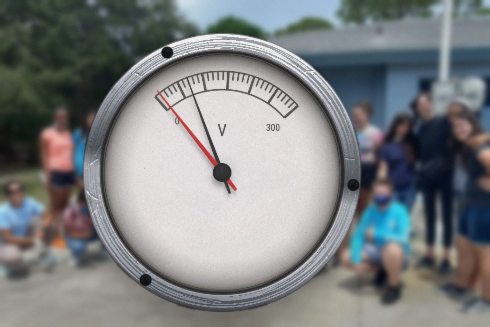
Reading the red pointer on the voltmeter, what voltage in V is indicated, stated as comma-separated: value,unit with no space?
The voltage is 10,V
